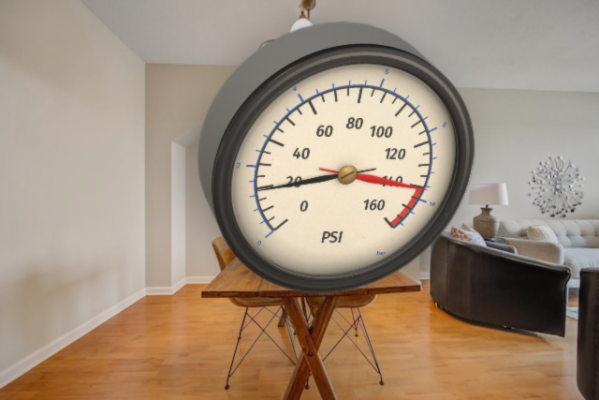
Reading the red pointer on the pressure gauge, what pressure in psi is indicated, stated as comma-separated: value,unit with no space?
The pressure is 140,psi
